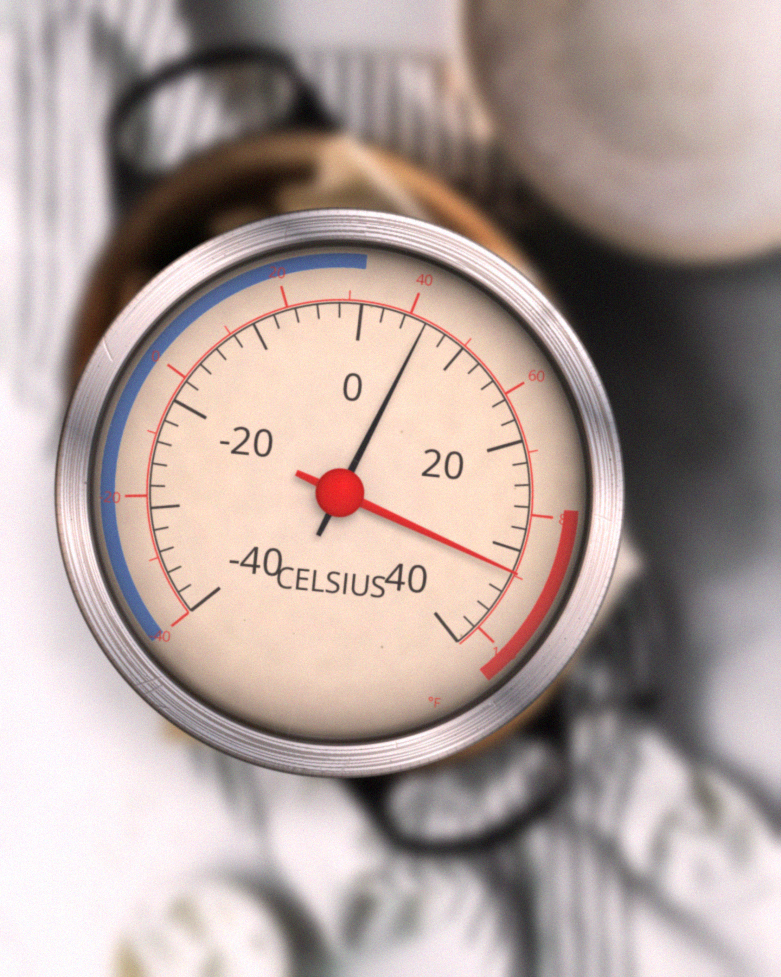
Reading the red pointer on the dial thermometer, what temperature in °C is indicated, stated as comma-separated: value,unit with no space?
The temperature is 32,°C
